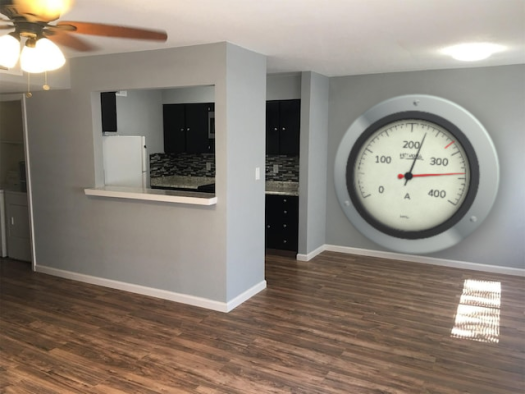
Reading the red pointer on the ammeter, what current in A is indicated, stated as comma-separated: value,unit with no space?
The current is 340,A
